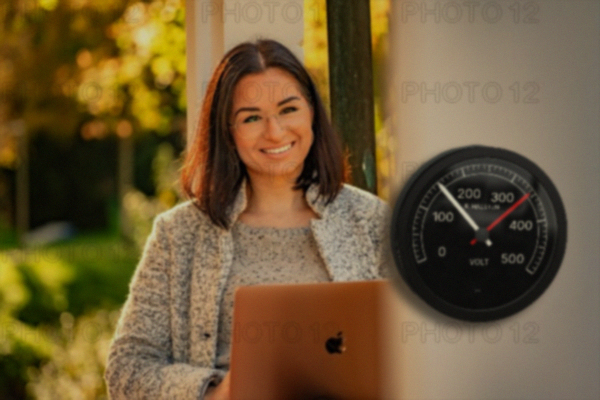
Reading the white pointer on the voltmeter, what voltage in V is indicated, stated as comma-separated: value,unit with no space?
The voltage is 150,V
